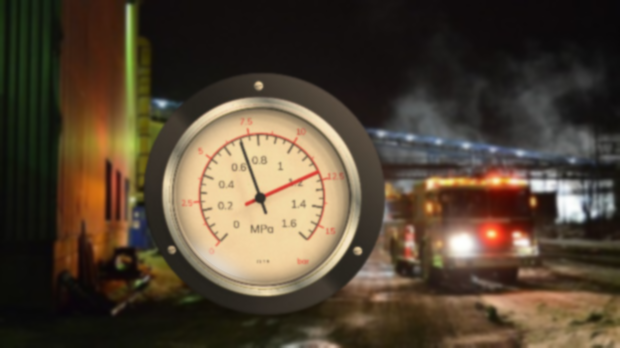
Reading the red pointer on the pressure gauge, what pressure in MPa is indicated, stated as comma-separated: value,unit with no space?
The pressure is 1.2,MPa
